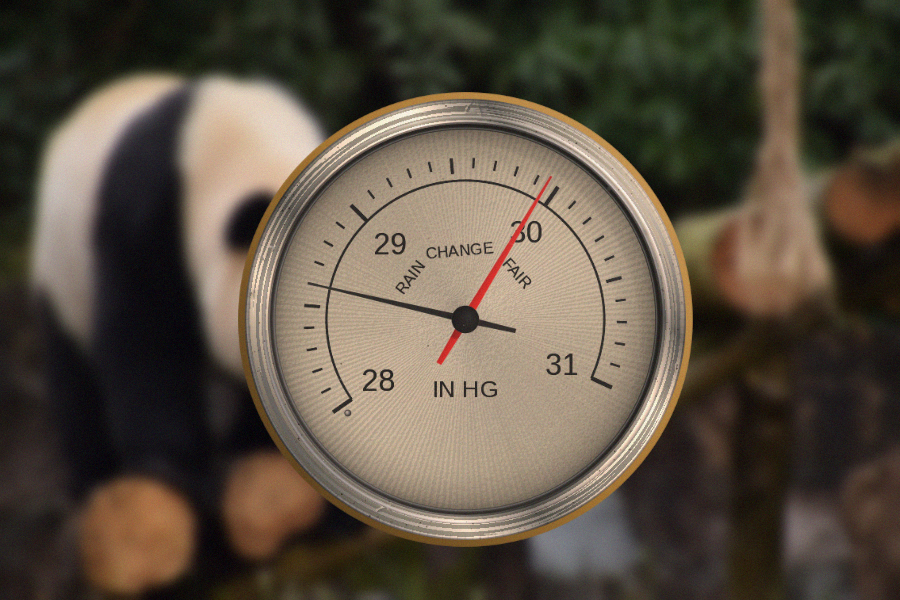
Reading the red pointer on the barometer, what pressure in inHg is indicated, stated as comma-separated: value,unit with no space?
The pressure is 29.95,inHg
